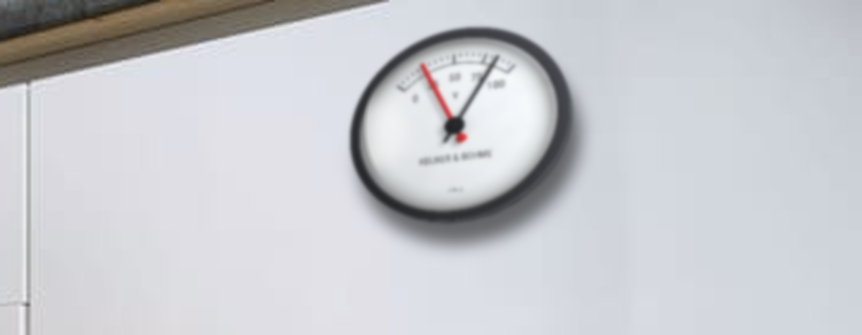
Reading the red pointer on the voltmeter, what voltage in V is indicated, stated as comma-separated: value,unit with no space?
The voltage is 25,V
